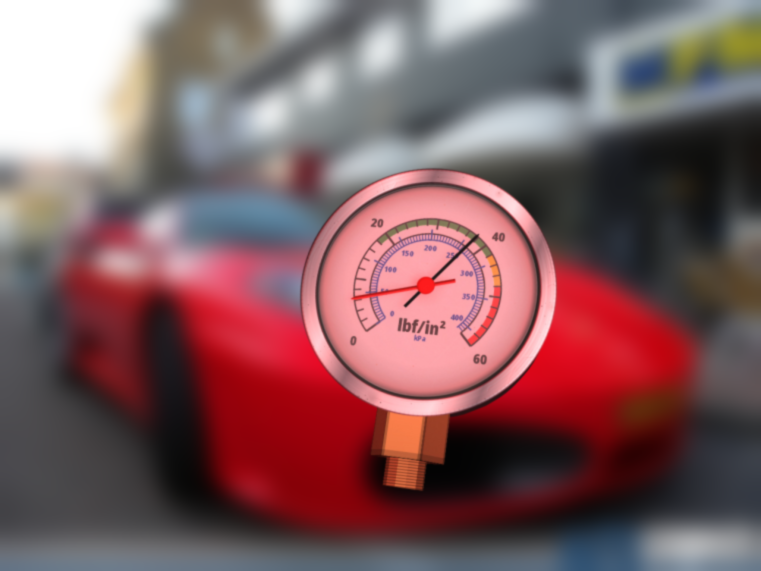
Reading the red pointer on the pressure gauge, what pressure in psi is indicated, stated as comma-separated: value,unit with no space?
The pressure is 6,psi
